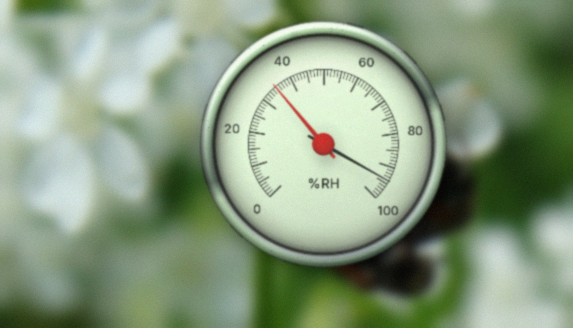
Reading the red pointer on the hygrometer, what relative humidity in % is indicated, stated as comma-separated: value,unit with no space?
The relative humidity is 35,%
